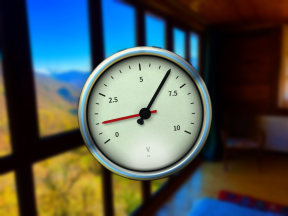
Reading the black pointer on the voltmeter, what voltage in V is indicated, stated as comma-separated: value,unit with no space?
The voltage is 6.5,V
